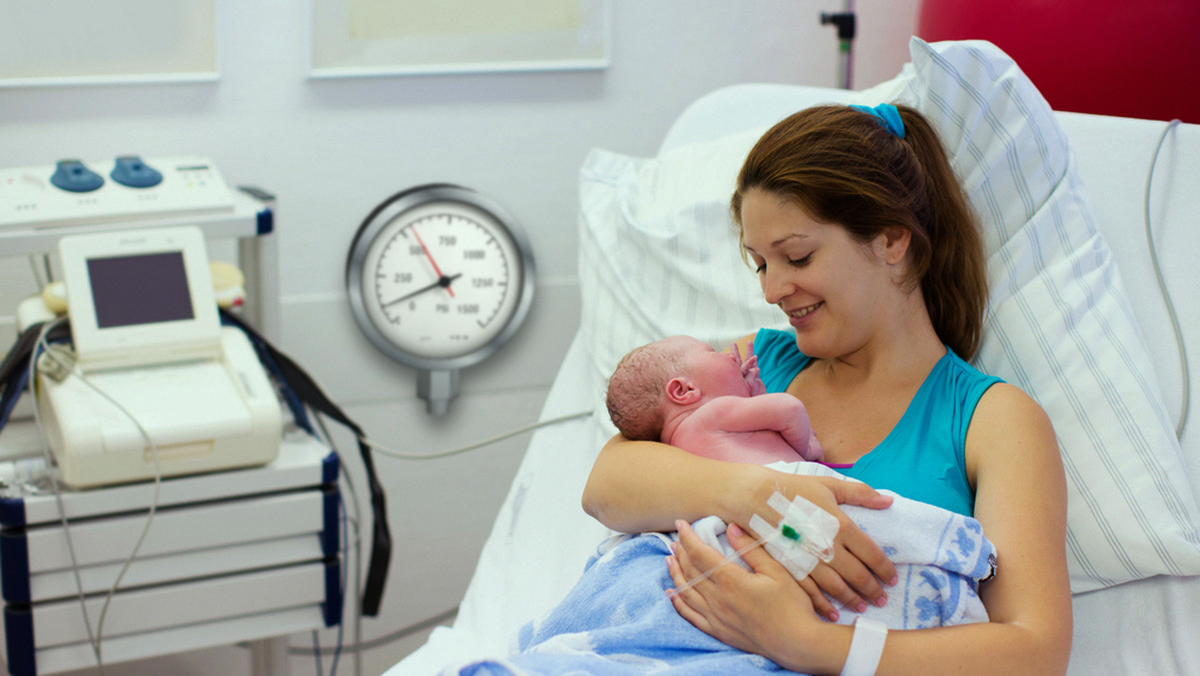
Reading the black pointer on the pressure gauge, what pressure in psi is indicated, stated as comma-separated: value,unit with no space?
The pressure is 100,psi
